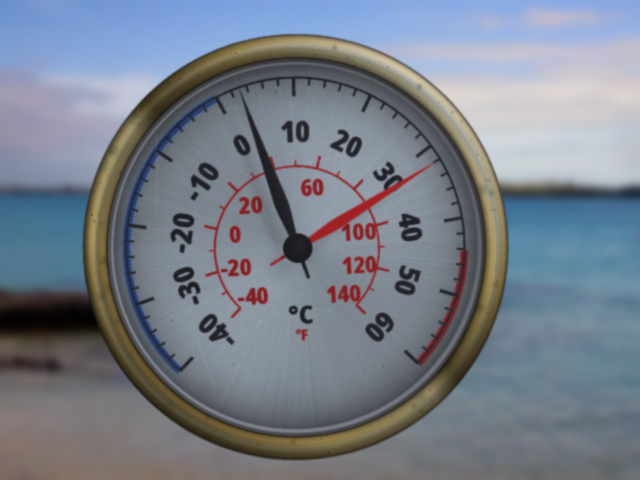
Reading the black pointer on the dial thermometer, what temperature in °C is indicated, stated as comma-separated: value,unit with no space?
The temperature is 3,°C
